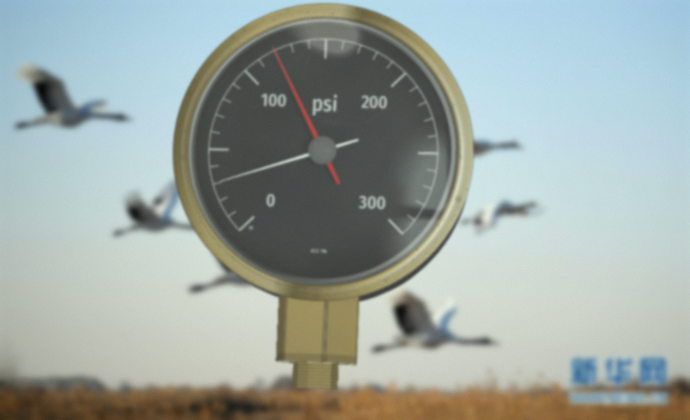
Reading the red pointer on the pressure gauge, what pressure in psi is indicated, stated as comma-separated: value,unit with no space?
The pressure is 120,psi
